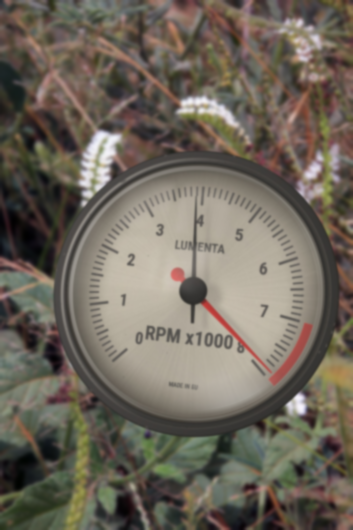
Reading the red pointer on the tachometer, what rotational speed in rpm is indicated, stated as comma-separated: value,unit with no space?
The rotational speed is 7900,rpm
